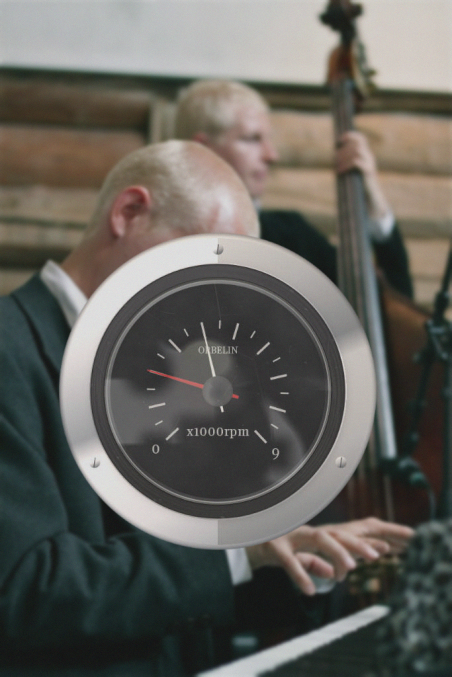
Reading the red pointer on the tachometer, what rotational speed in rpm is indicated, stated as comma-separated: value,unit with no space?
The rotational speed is 2000,rpm
